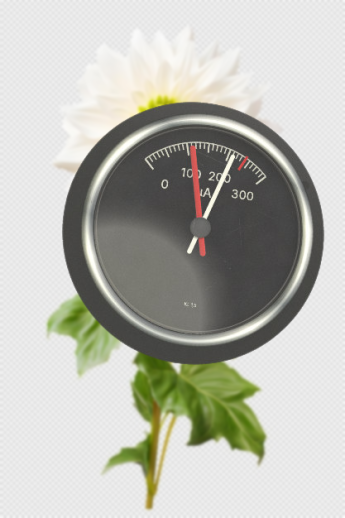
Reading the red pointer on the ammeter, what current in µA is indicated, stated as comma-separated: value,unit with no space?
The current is 110,µA
